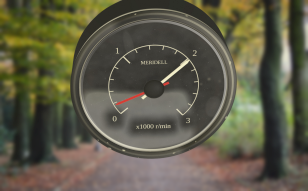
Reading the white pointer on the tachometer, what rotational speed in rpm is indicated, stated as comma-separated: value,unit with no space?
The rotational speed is 2000,rpm
